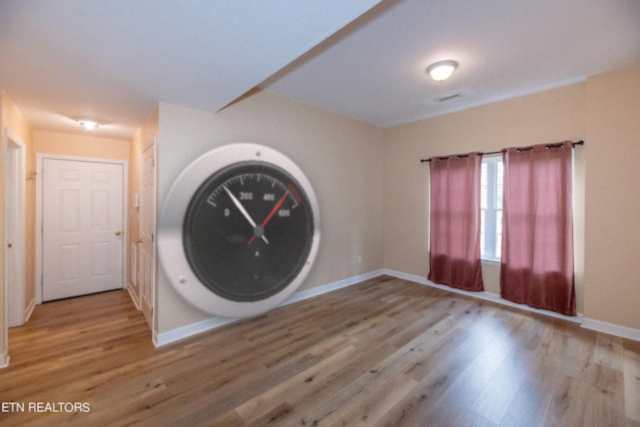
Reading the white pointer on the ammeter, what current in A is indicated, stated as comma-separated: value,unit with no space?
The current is 100,A
